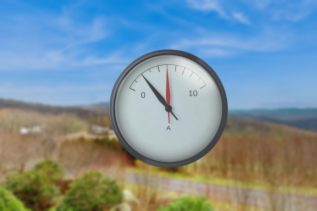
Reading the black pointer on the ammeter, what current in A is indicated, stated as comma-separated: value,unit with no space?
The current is 2,A
